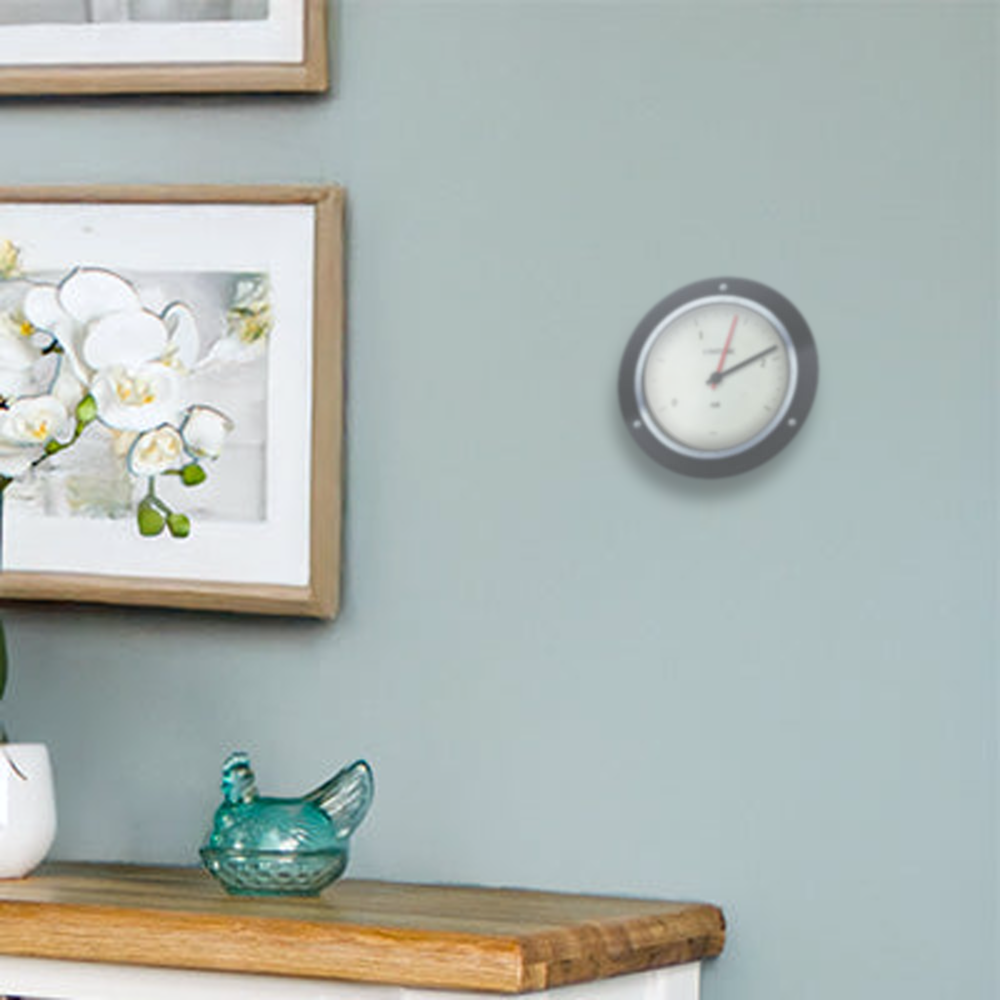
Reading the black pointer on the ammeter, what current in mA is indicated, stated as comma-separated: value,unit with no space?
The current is 1.9,mA
